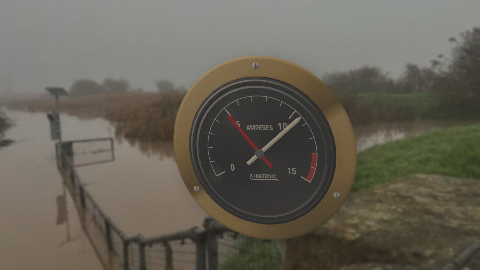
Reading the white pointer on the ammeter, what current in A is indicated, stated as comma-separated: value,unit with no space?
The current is 10.5,A
